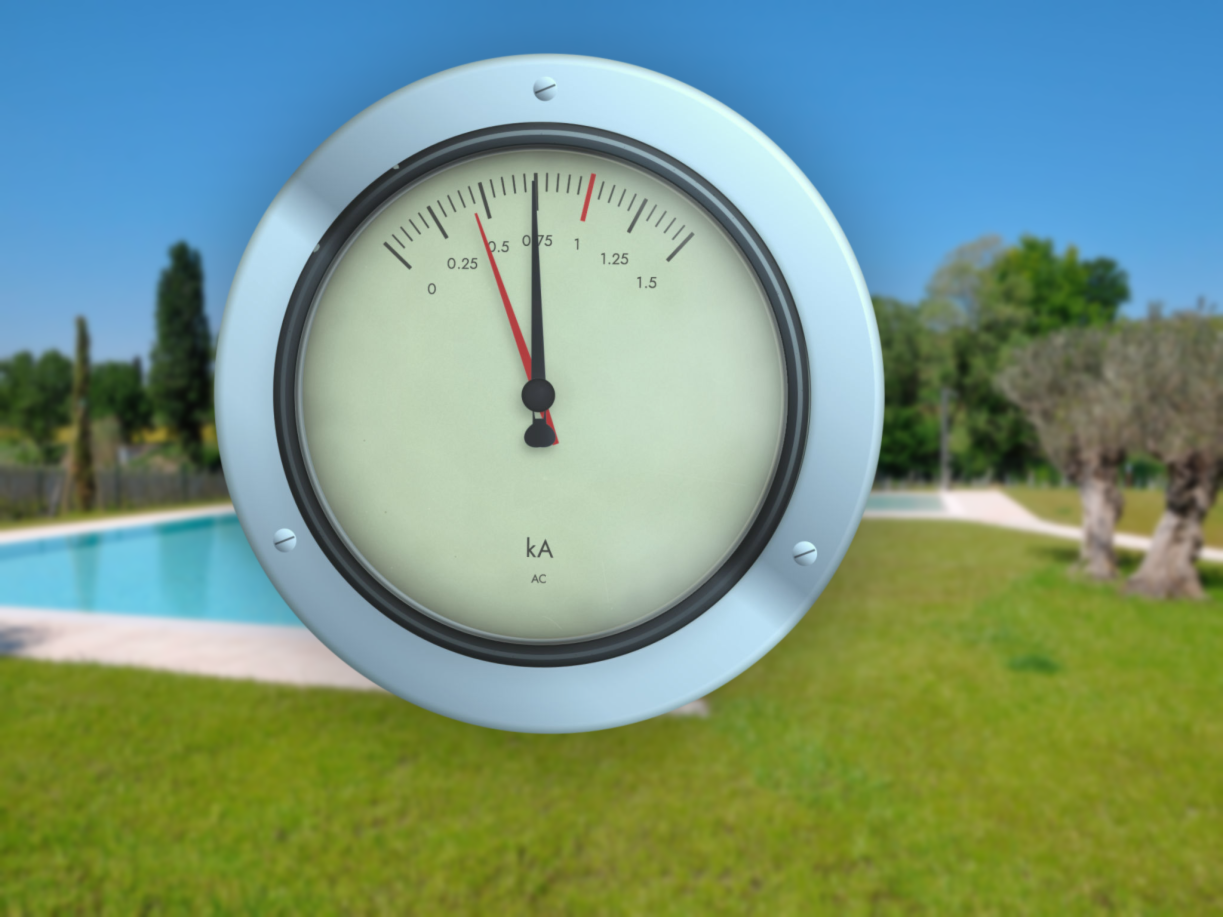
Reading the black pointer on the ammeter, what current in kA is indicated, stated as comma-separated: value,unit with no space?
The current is 0.75,kA
